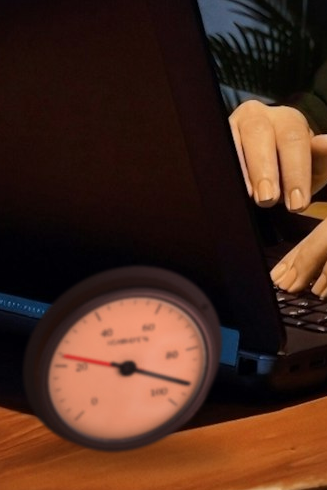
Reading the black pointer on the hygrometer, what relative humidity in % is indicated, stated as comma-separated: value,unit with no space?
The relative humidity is 92,%
